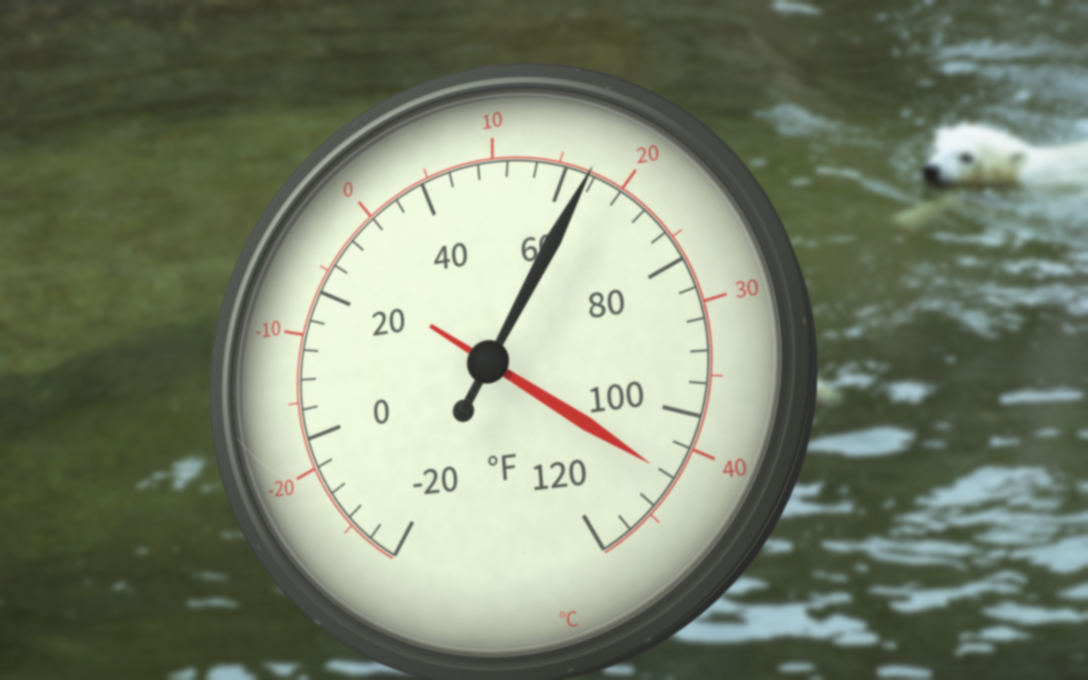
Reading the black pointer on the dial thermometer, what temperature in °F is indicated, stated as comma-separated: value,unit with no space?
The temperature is 64,°F
